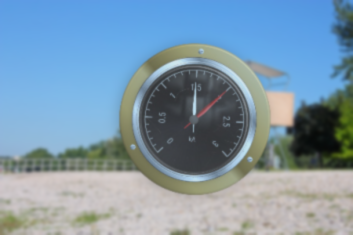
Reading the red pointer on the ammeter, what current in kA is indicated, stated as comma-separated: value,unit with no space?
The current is 2,kA
